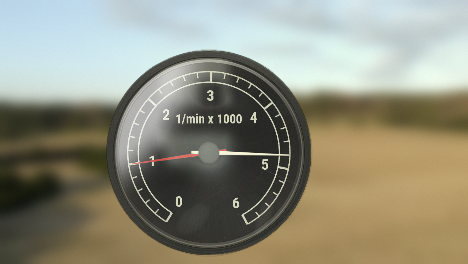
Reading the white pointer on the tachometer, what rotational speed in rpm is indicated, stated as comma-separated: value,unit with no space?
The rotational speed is 4800,rpm
